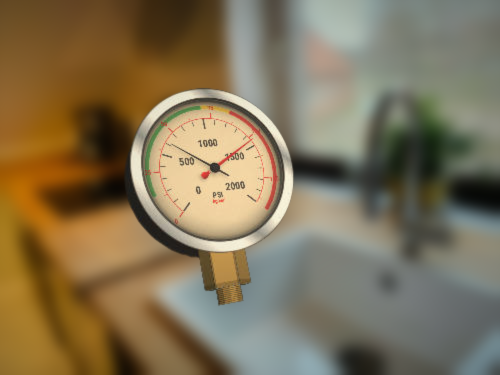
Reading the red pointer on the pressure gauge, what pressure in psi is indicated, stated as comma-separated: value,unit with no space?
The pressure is 1450,psi
